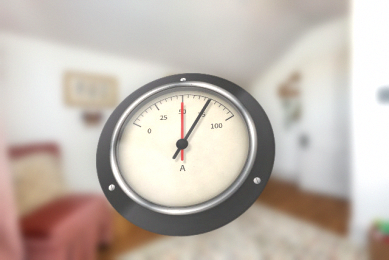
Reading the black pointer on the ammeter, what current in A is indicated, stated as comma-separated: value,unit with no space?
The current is 75,A
